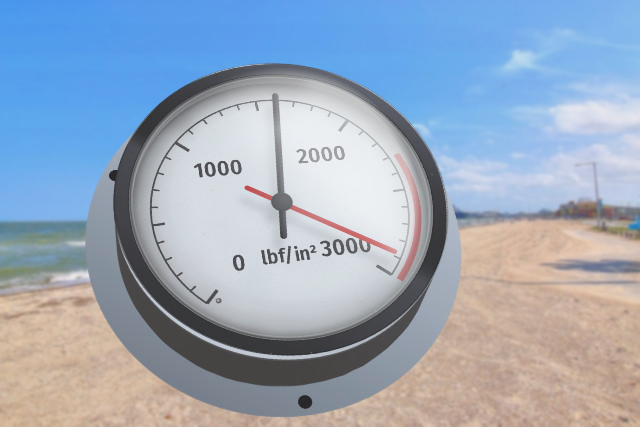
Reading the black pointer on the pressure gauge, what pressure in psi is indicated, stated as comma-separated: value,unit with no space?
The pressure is 1600,psi
